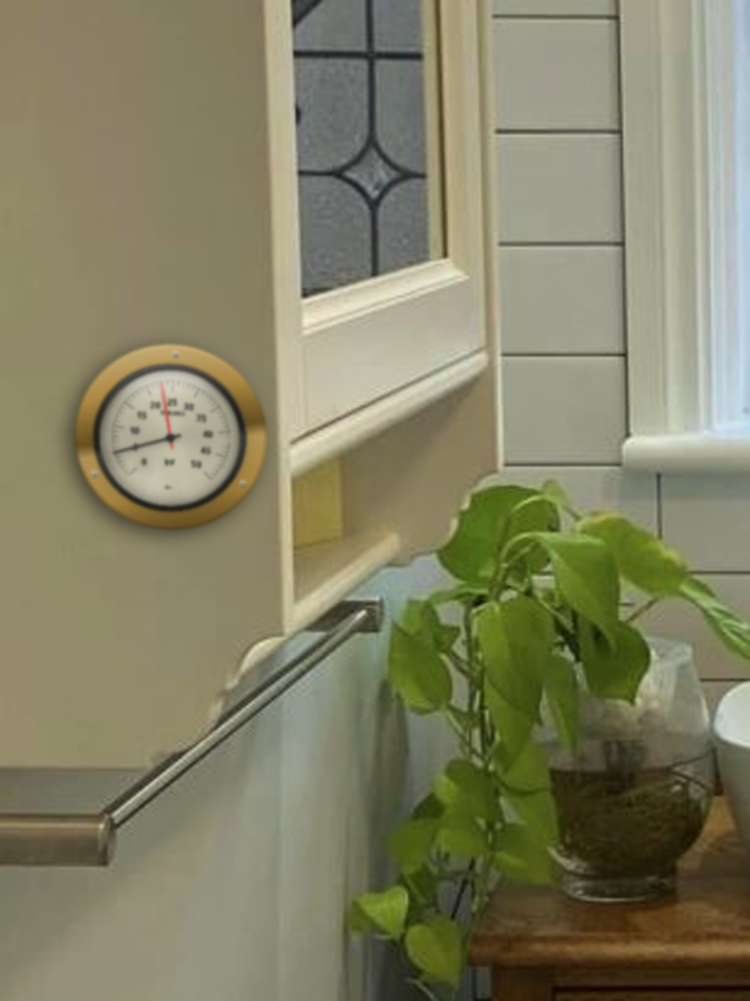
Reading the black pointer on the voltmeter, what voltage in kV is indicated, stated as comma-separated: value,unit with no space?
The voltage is 5,kV
